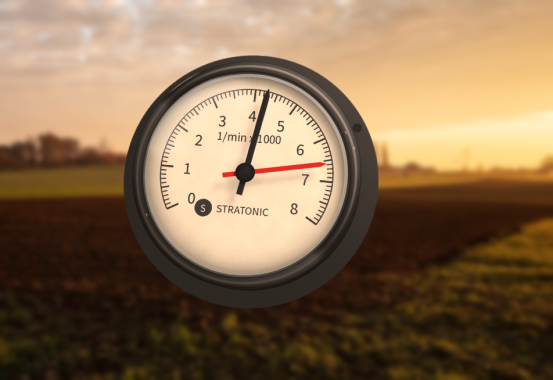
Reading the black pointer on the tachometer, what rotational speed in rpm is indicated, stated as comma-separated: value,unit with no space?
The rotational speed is 4300,rpm
